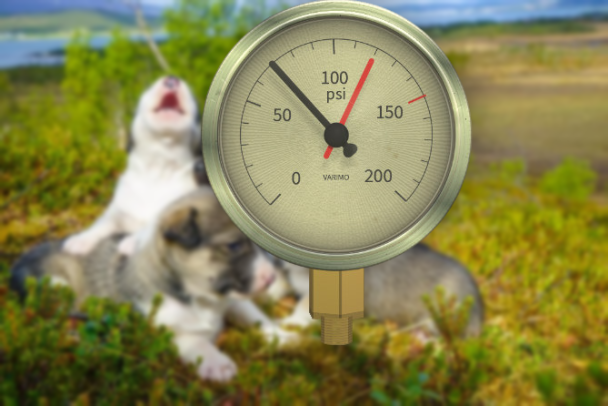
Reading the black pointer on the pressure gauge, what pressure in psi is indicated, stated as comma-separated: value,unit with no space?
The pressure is 70,psi
